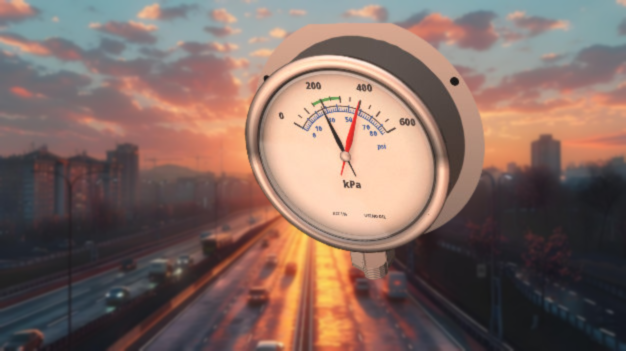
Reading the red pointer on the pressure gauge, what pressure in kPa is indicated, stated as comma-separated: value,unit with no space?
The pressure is 400,kPa
